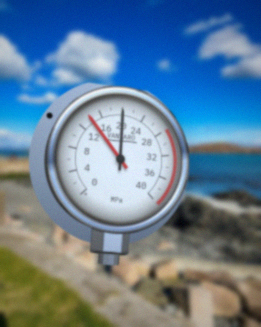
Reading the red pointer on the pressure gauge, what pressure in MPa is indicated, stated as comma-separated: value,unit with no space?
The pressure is 14,MPa
